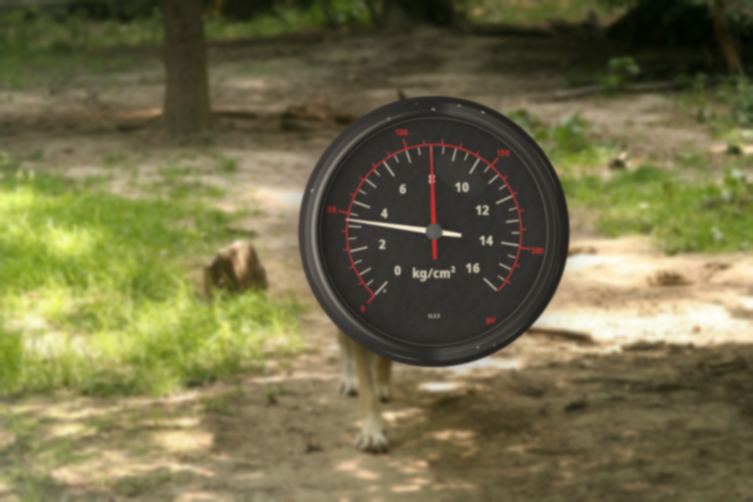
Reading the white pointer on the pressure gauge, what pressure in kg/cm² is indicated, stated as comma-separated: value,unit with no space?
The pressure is 3.25,kg/cm²
